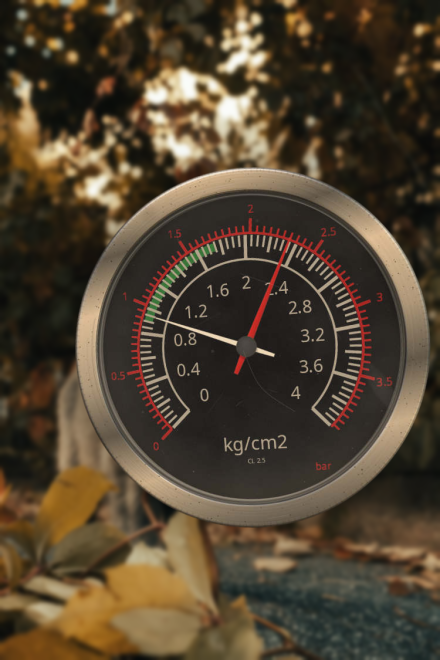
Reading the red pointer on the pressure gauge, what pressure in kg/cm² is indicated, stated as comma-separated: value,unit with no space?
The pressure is 2.35,kg/cm²
